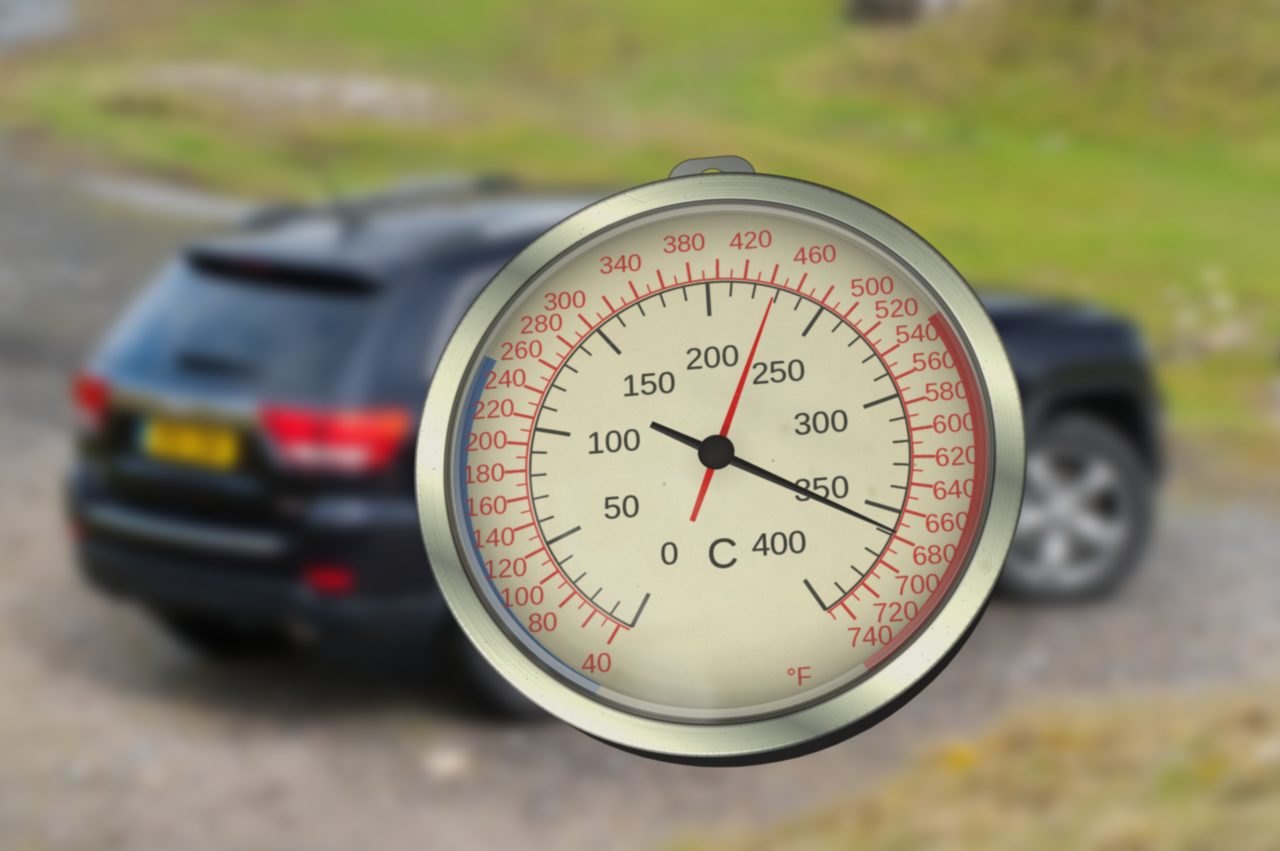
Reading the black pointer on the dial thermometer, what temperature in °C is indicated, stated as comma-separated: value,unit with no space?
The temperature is 360,°C
